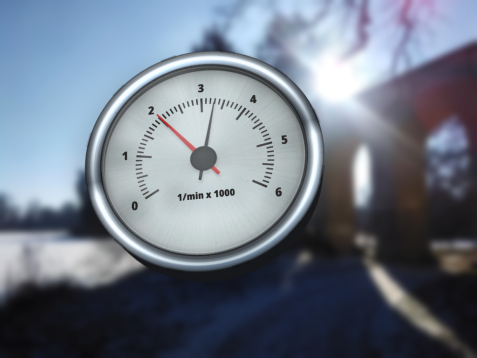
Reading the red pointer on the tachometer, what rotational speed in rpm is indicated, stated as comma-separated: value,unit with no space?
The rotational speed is 2000,rpm
